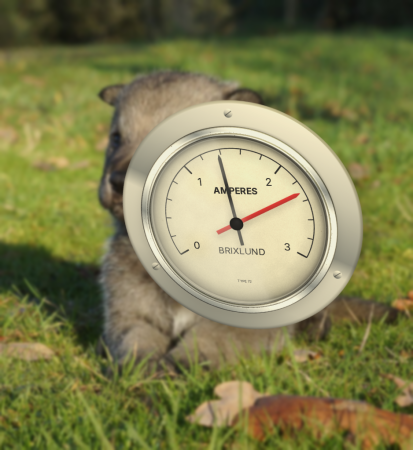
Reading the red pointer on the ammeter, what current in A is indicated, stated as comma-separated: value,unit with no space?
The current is 2.3,A
